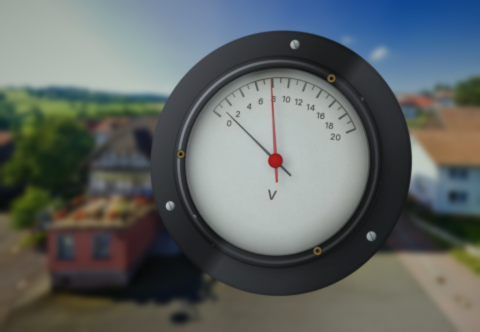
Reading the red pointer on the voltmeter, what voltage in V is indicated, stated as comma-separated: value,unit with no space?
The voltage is 8,V
